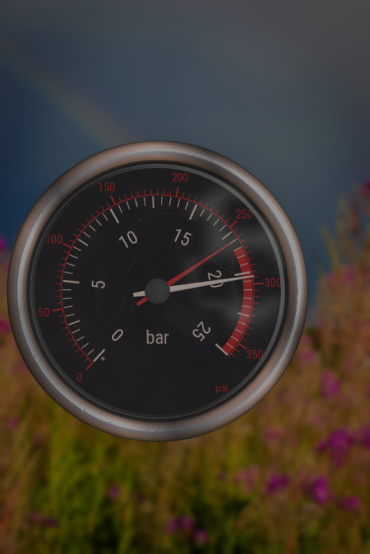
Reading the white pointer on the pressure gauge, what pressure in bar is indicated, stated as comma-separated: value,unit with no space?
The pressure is 20.25,bar
